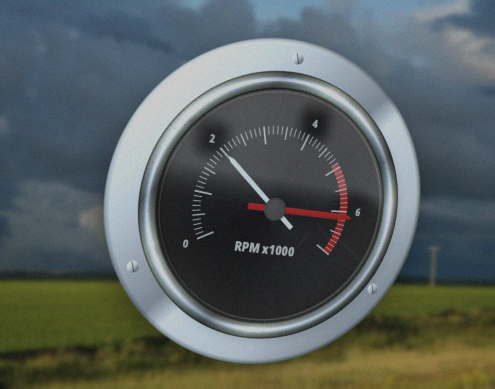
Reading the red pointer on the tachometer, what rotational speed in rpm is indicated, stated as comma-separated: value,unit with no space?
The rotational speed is 6100,rpm
